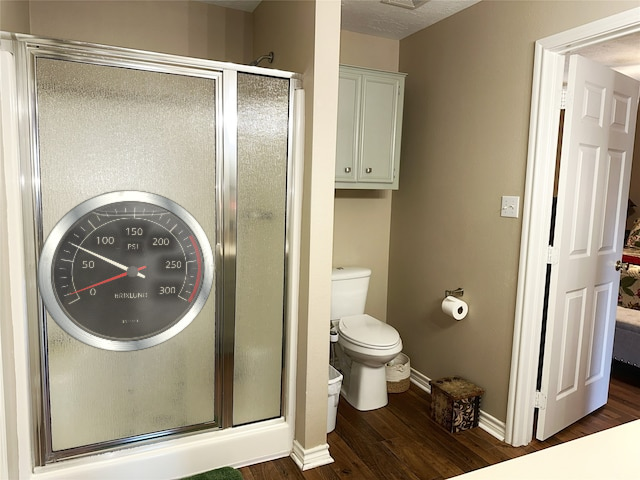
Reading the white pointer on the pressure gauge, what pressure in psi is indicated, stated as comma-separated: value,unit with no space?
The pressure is 70,psi
